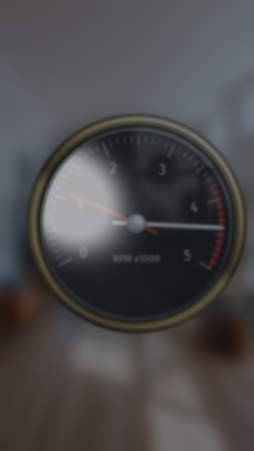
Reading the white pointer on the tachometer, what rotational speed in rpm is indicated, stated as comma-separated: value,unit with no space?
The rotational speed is 4400,rpm
